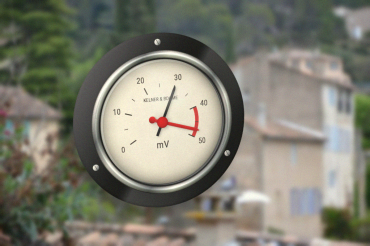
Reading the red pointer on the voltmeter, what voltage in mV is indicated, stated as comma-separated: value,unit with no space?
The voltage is 47.5,mV
